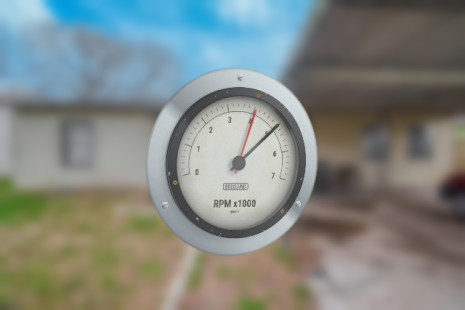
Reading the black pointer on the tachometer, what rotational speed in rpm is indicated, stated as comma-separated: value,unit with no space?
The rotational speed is 5000,rpm
